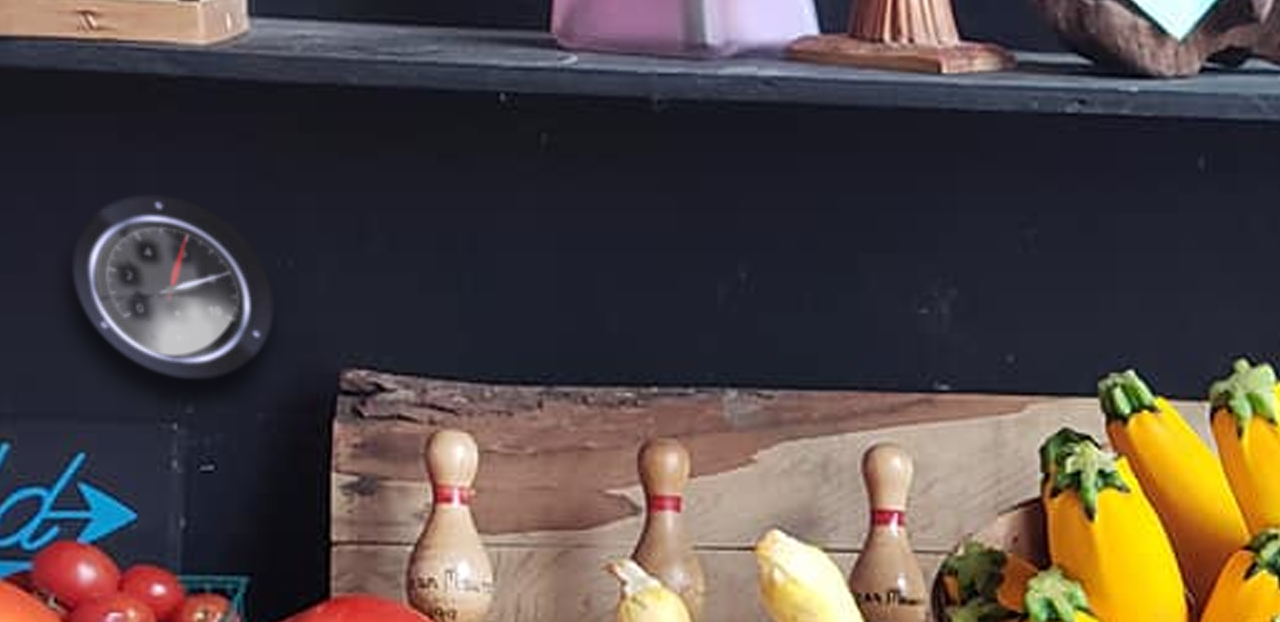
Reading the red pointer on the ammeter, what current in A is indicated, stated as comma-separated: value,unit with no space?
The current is 6,A
